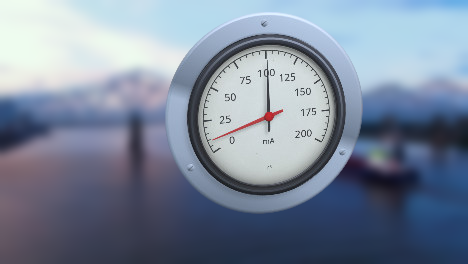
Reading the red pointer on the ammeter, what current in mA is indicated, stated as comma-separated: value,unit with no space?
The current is 10,mA
